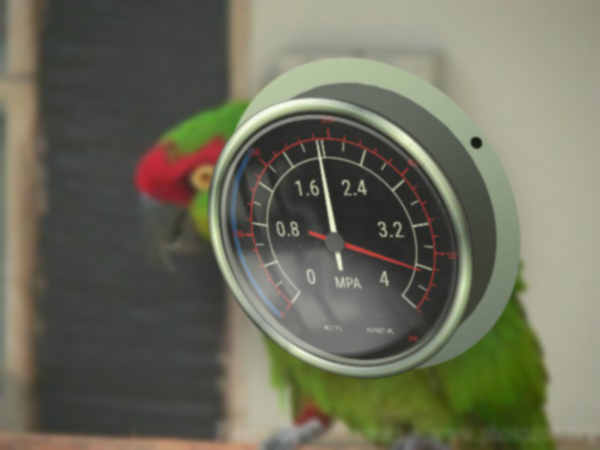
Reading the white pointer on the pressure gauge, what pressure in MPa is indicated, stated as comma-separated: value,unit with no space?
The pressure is 2,MPa
